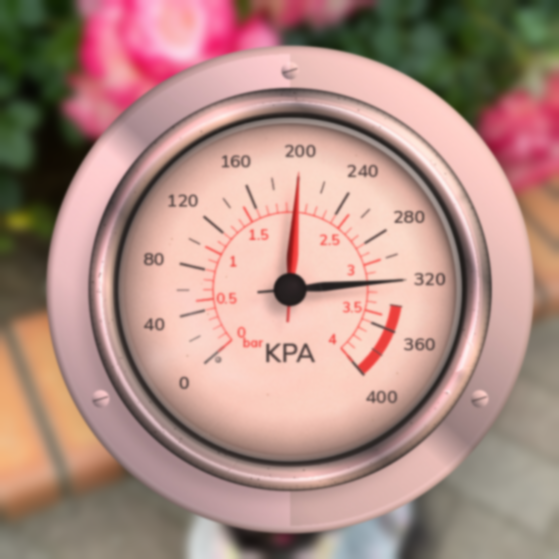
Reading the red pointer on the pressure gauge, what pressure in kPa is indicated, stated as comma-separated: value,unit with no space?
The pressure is 200,kPa
